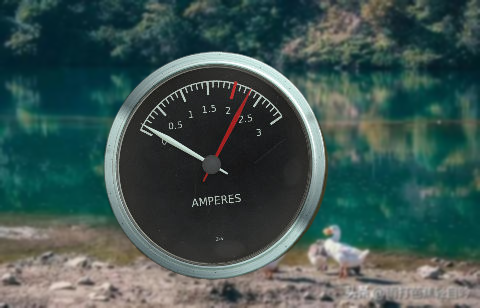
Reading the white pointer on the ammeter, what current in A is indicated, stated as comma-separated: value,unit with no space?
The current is 0.1,A
